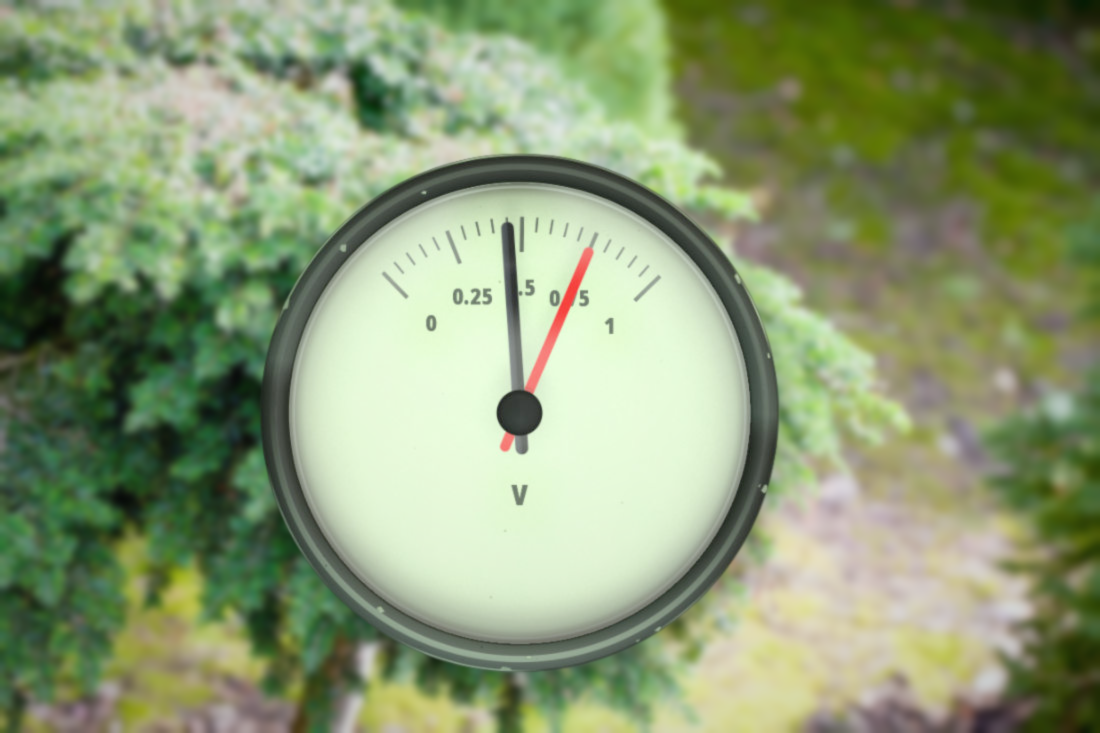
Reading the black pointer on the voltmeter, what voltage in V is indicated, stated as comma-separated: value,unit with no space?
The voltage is 0.45,V
